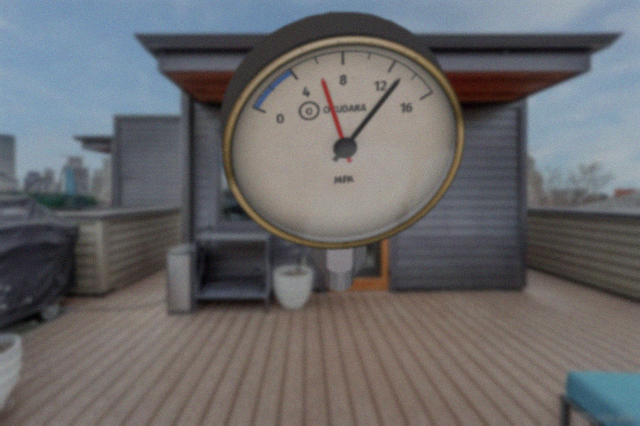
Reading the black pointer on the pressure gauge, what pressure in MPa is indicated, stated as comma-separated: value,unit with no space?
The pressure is 13,MPa
